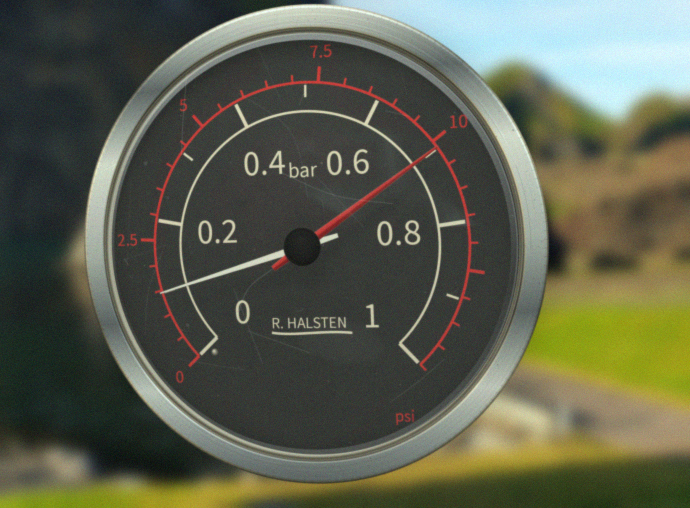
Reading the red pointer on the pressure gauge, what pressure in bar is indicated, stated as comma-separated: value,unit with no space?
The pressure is 0.7,bar
